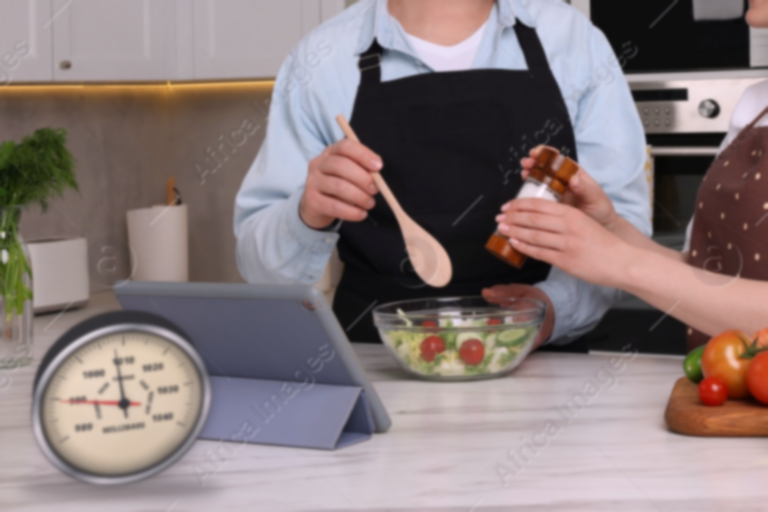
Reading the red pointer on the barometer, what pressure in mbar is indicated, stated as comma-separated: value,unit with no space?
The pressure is 990,mbar
